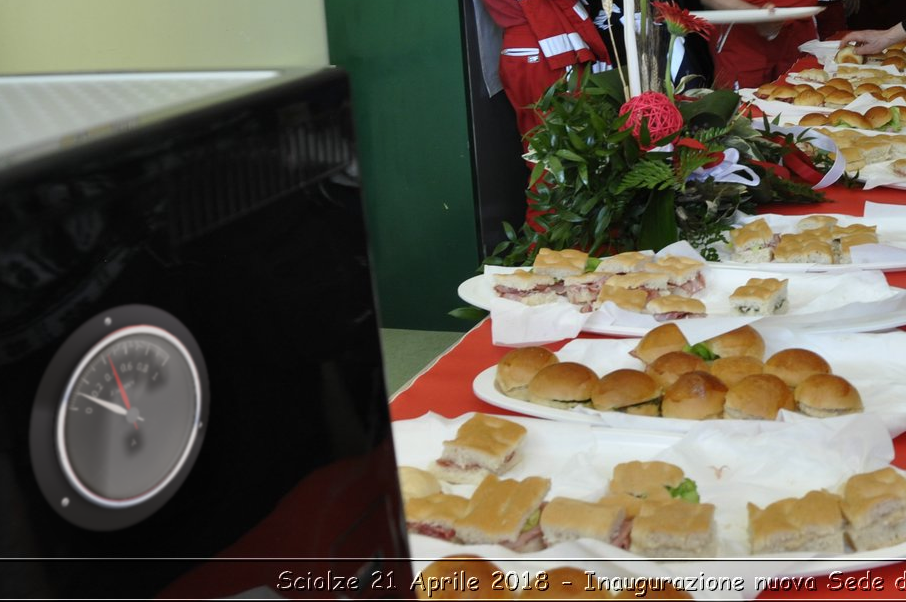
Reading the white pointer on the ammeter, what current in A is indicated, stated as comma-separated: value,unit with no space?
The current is 0.1,A
